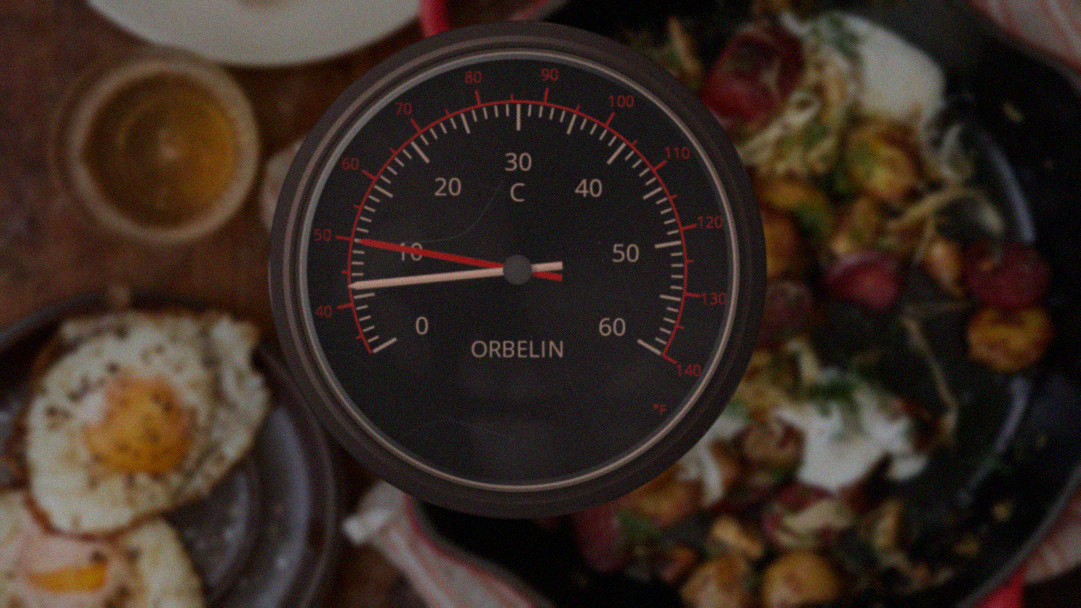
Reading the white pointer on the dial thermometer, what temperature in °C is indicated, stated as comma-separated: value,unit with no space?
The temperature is 6,°C
